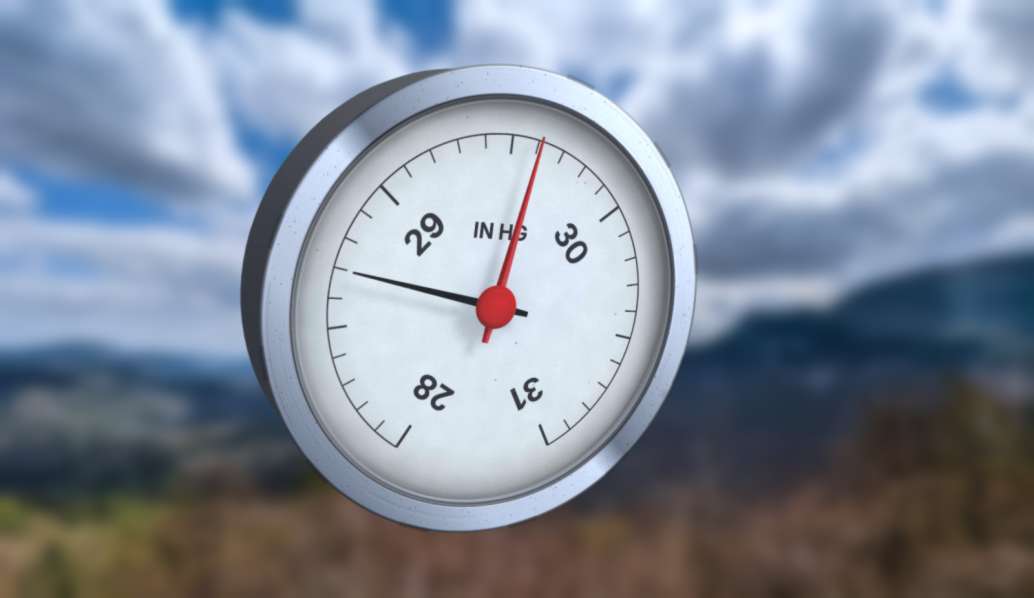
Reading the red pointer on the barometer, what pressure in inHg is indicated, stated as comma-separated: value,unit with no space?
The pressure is 29.6,inHg
